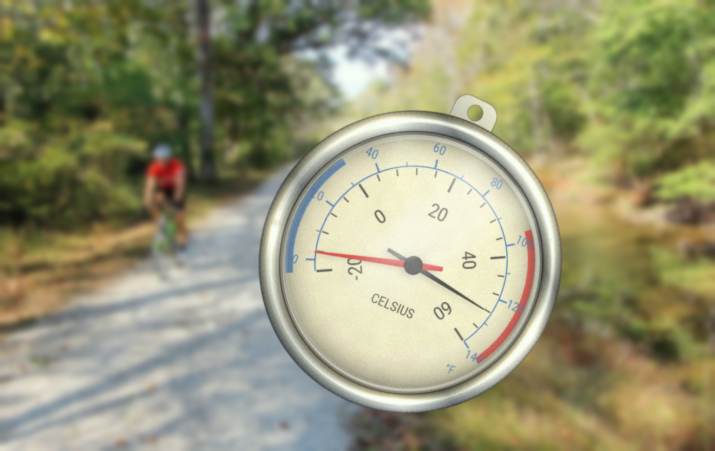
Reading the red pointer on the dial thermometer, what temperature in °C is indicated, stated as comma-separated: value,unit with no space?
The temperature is -16,°C
